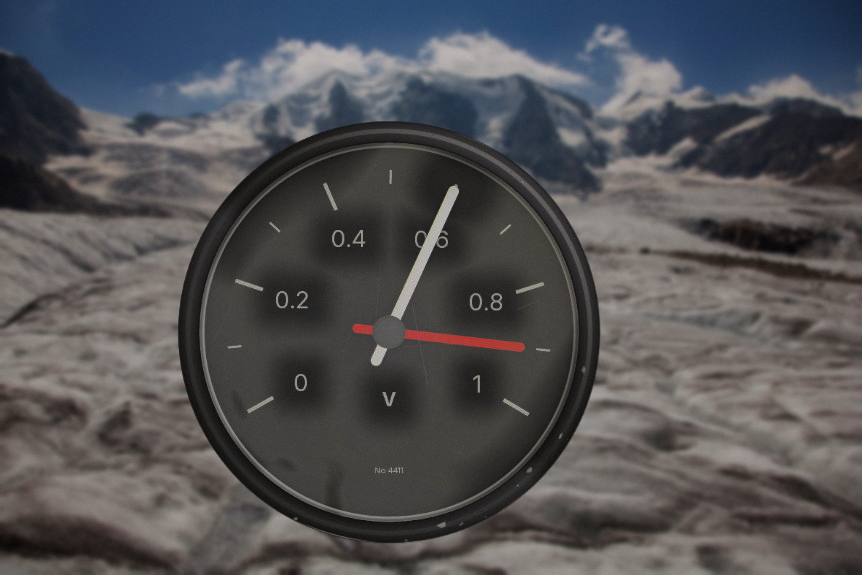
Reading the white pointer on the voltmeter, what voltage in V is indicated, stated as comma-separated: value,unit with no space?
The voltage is 0.6,V
